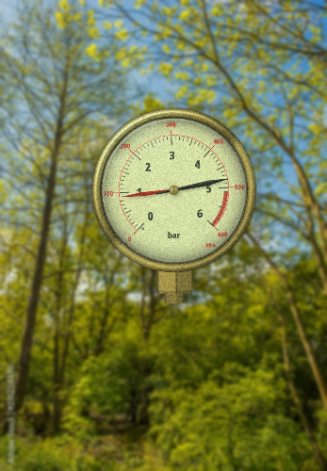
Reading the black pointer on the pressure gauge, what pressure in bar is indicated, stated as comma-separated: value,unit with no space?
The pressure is 4.8,bar
